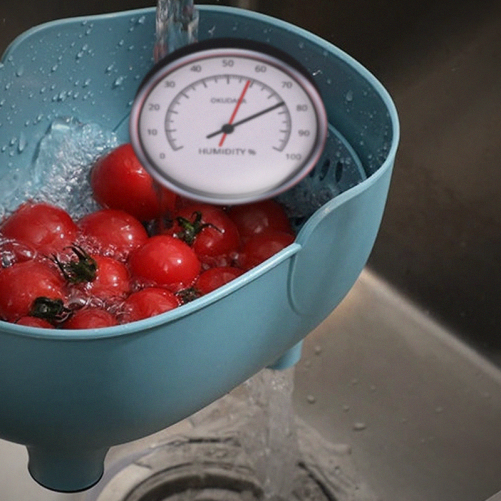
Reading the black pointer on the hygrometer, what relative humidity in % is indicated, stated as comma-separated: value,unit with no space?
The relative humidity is 75,%
